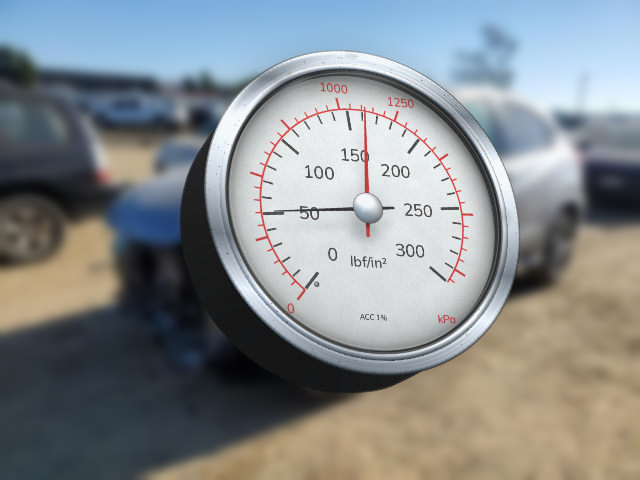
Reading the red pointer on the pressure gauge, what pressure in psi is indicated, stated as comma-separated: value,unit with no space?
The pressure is 160,psi
